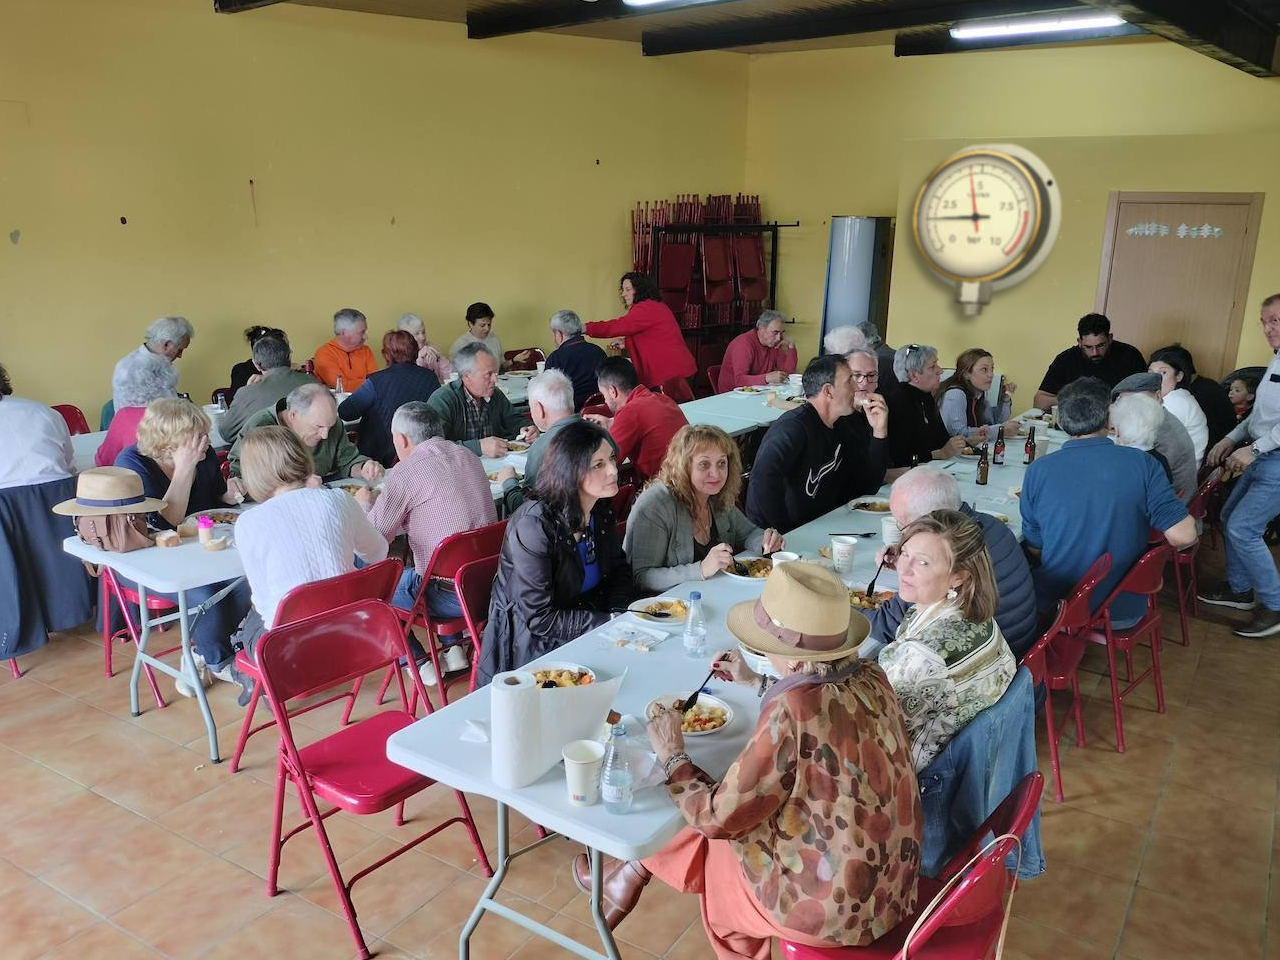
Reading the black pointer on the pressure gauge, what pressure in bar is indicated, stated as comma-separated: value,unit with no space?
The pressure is 1.5,bar
